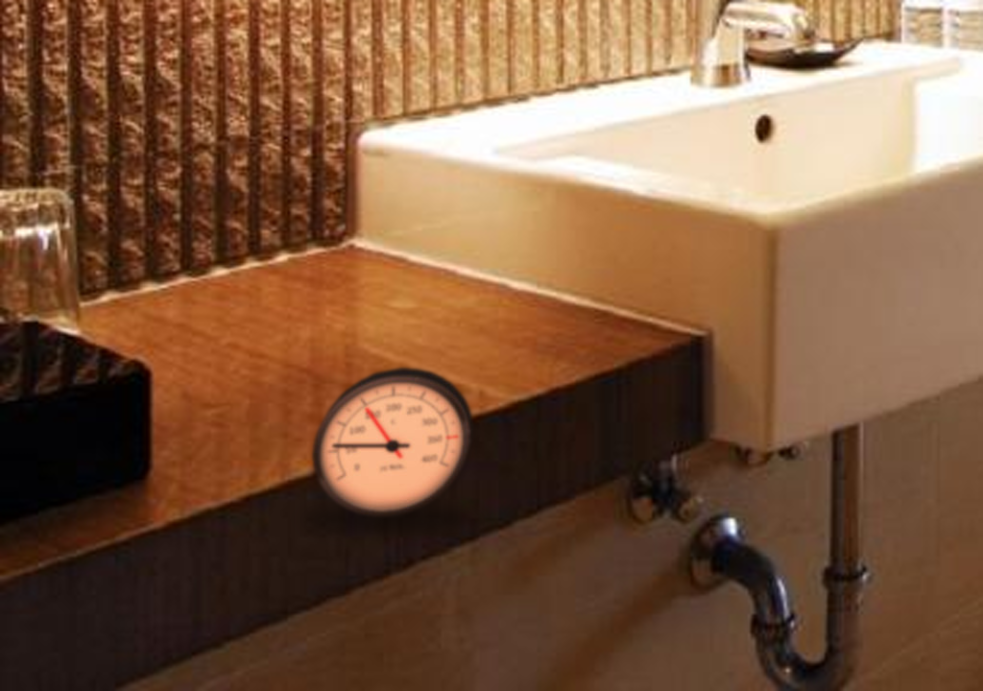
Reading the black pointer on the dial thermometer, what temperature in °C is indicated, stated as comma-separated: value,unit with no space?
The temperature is 62.5,°C
